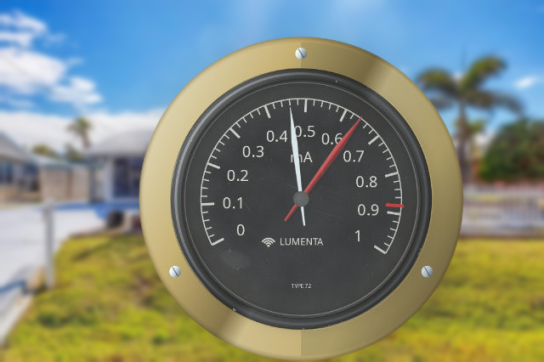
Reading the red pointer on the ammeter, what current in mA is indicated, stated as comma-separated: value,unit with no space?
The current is 0.64,mA
